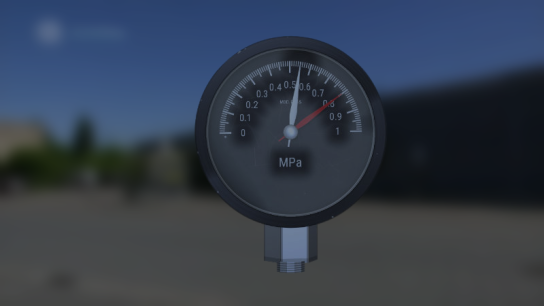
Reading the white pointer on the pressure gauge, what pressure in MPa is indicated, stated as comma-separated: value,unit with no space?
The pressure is 0.55,MPa
